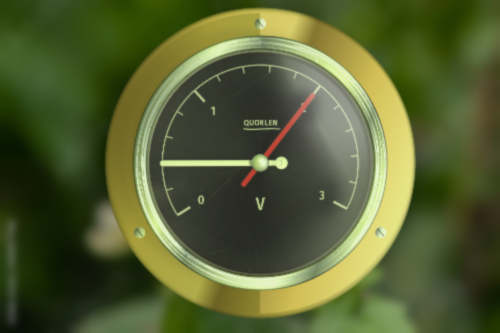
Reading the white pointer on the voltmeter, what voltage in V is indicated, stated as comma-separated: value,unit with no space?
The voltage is 0.4,V
